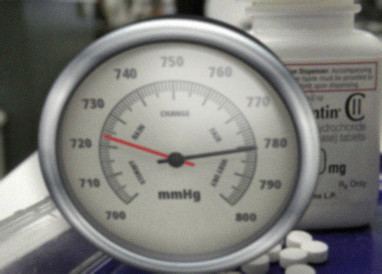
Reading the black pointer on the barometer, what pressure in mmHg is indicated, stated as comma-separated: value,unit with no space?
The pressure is 780,mmHg
